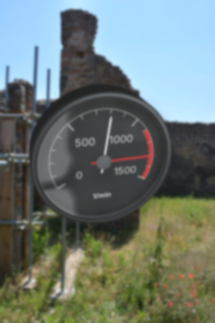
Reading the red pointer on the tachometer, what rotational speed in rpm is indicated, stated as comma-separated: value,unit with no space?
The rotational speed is 1300,rpm
